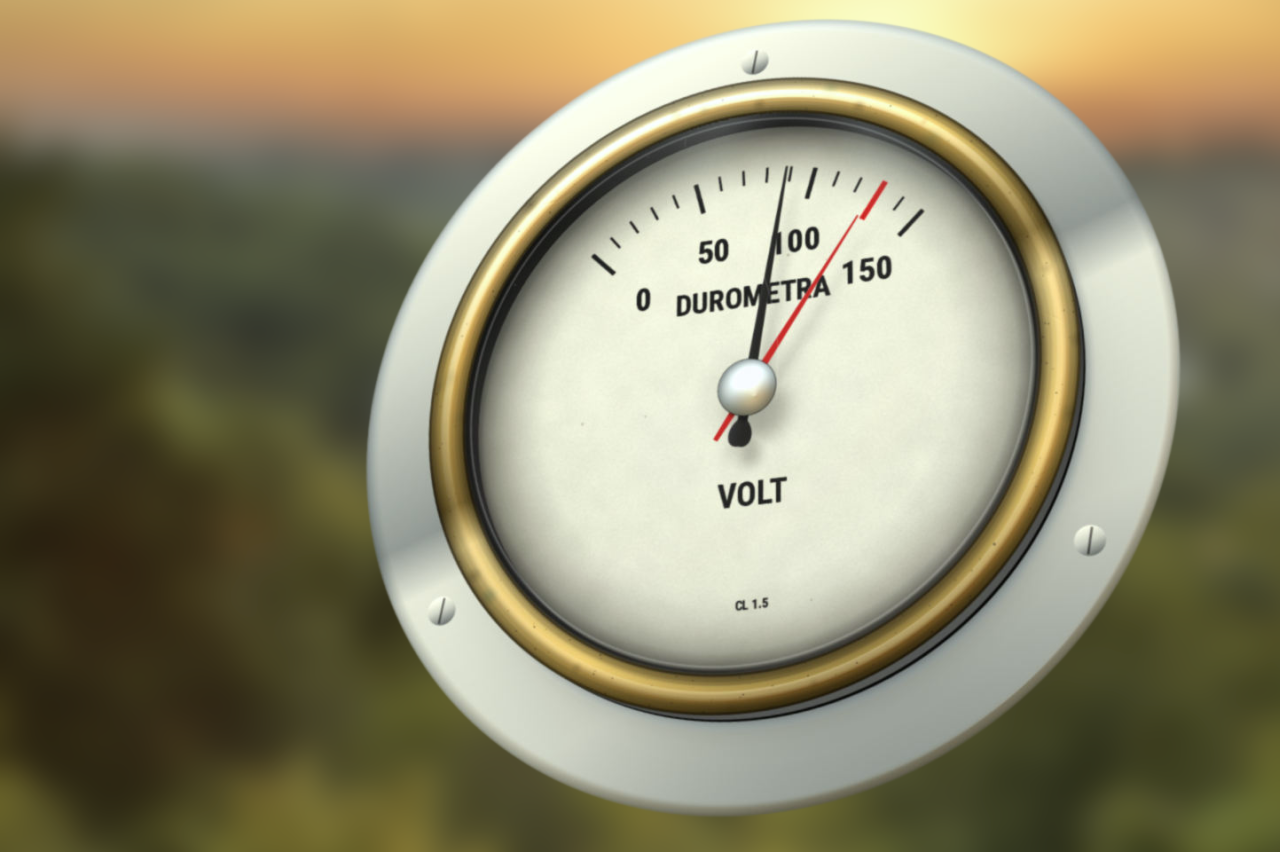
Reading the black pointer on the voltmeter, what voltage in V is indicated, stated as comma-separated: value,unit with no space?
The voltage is 90,V
